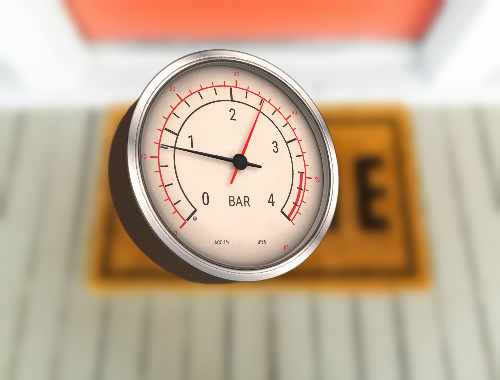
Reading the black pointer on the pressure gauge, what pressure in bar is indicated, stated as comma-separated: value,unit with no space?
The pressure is 0.8,bar
